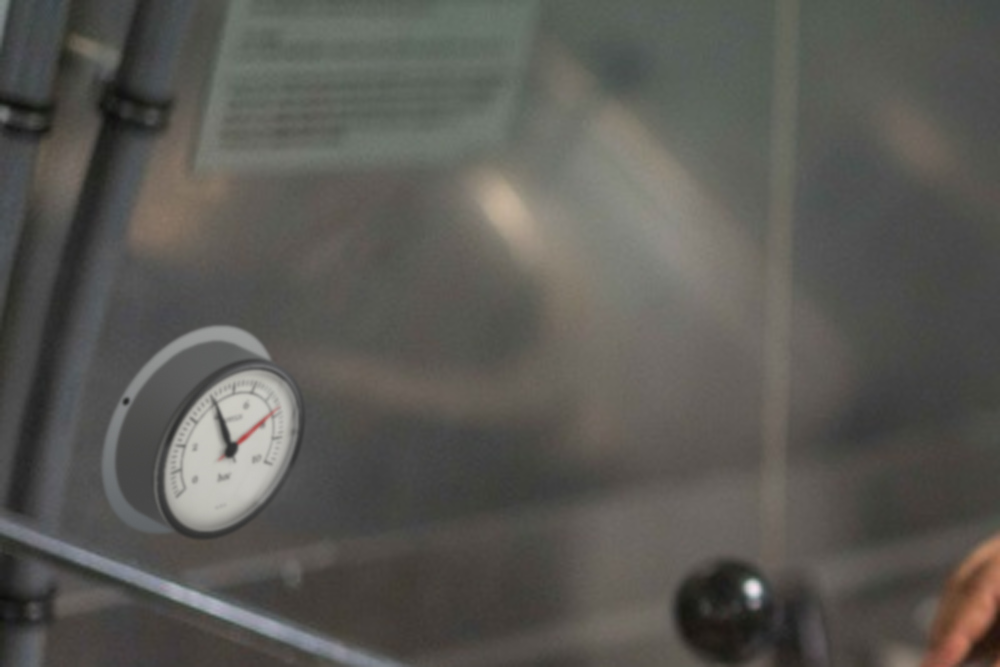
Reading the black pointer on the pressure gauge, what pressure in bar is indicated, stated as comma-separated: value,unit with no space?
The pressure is 4,bar
